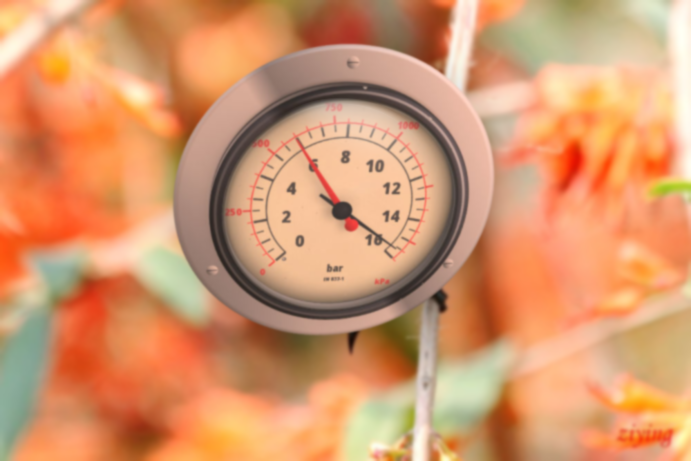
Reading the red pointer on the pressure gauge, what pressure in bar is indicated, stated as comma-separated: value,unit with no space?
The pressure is 6,bar
